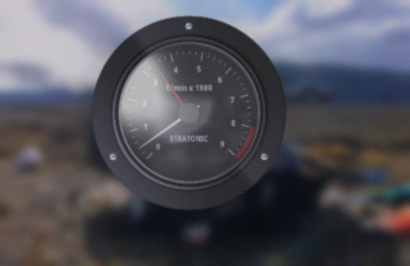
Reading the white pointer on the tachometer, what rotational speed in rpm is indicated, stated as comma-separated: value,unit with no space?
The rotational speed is 400,rpm
